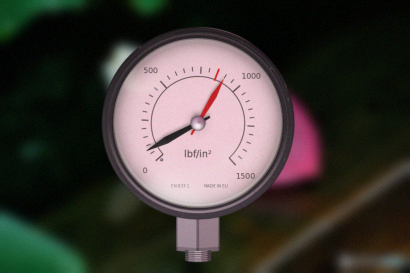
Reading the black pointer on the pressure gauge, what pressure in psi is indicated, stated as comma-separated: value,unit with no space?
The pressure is 75,psi
